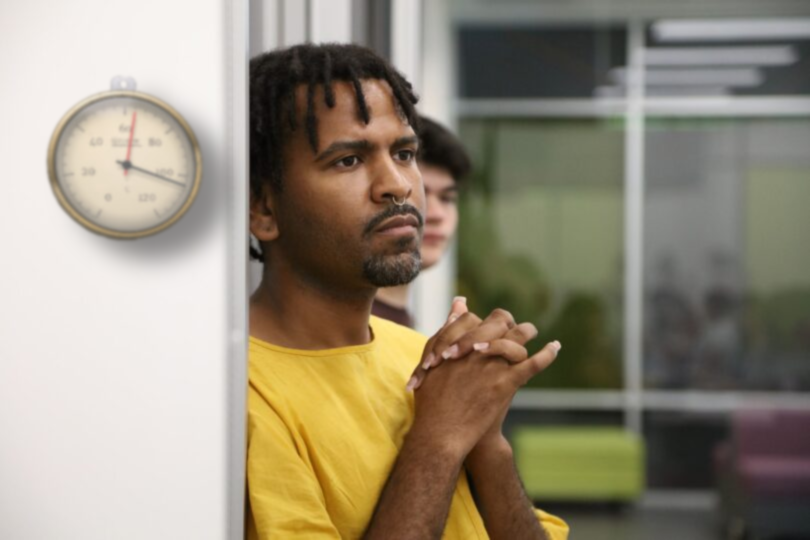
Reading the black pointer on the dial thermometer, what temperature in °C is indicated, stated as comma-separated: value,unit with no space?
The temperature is 104,°C
